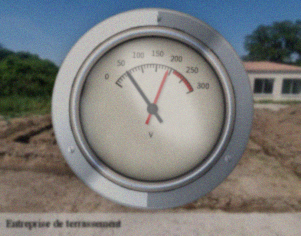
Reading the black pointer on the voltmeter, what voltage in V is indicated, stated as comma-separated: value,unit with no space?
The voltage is 50,V
